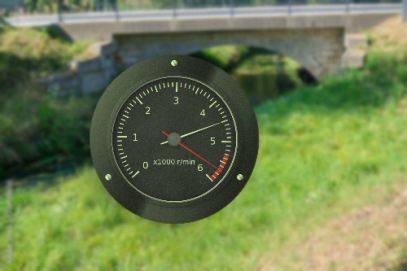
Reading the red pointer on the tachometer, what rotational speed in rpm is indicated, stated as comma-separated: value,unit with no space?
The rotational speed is 5700,rpm
